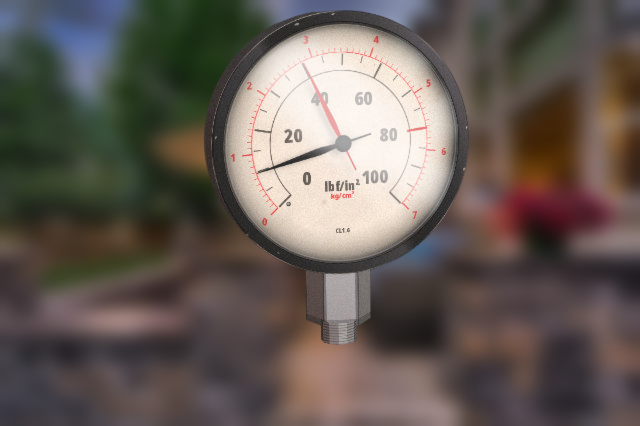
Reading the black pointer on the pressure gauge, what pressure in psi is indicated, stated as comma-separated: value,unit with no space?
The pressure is 10,psi
